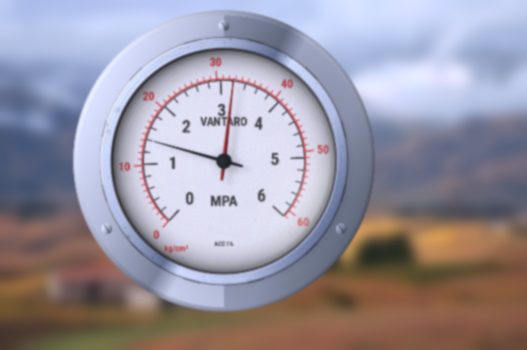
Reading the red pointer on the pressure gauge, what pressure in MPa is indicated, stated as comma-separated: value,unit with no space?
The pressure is 3.2,MPa
